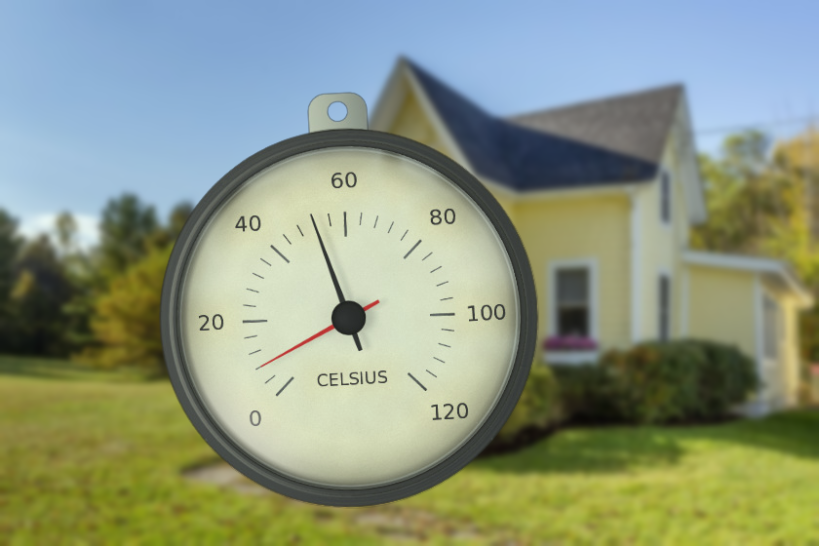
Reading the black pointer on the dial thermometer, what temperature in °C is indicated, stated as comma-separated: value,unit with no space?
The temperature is 52,°C
